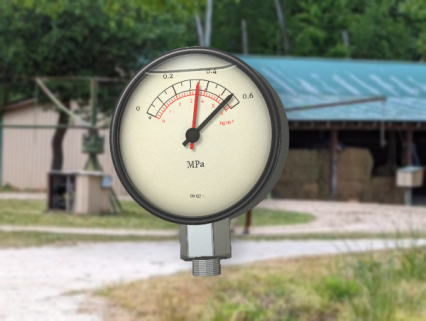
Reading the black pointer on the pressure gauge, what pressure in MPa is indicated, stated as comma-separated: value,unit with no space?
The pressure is 0.55,MPa
